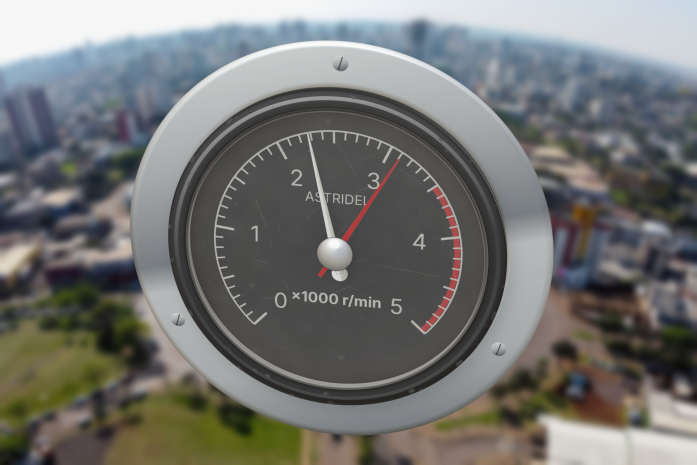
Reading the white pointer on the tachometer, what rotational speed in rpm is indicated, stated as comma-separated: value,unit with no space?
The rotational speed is 2300,rpm
